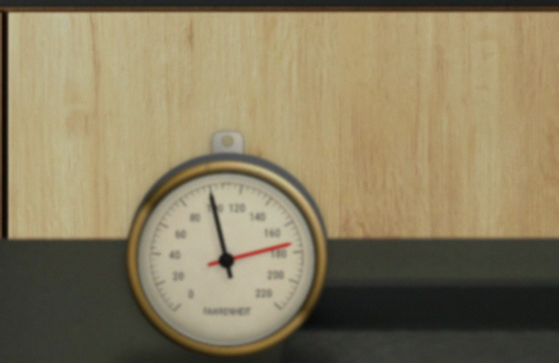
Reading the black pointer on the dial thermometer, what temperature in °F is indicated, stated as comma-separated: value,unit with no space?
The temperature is 100,°F
